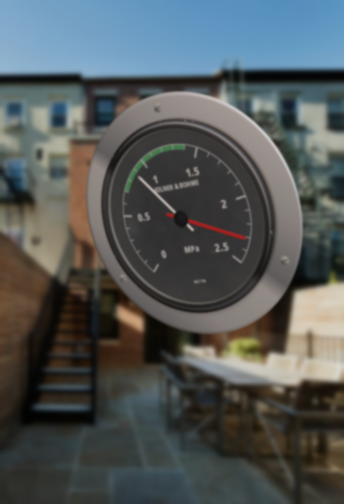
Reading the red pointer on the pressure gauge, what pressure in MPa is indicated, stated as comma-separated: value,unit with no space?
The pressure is 2.3,MPa
